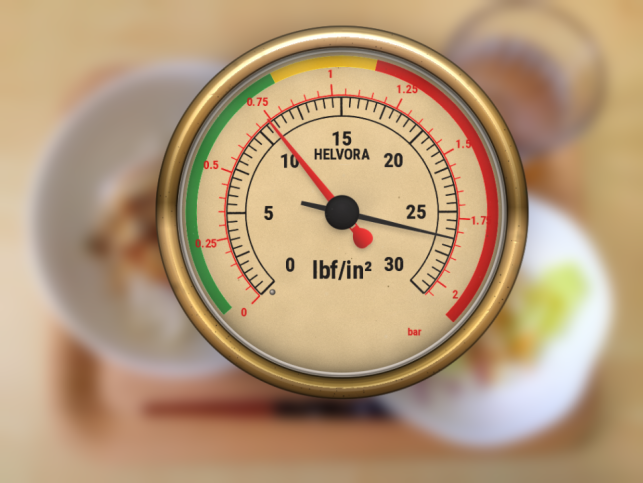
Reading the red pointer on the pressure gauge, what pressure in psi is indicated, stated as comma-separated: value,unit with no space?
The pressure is 10.75,psi
